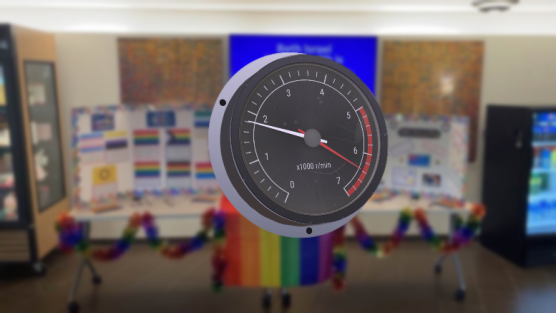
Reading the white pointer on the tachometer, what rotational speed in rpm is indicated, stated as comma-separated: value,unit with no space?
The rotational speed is 1800,rpm
